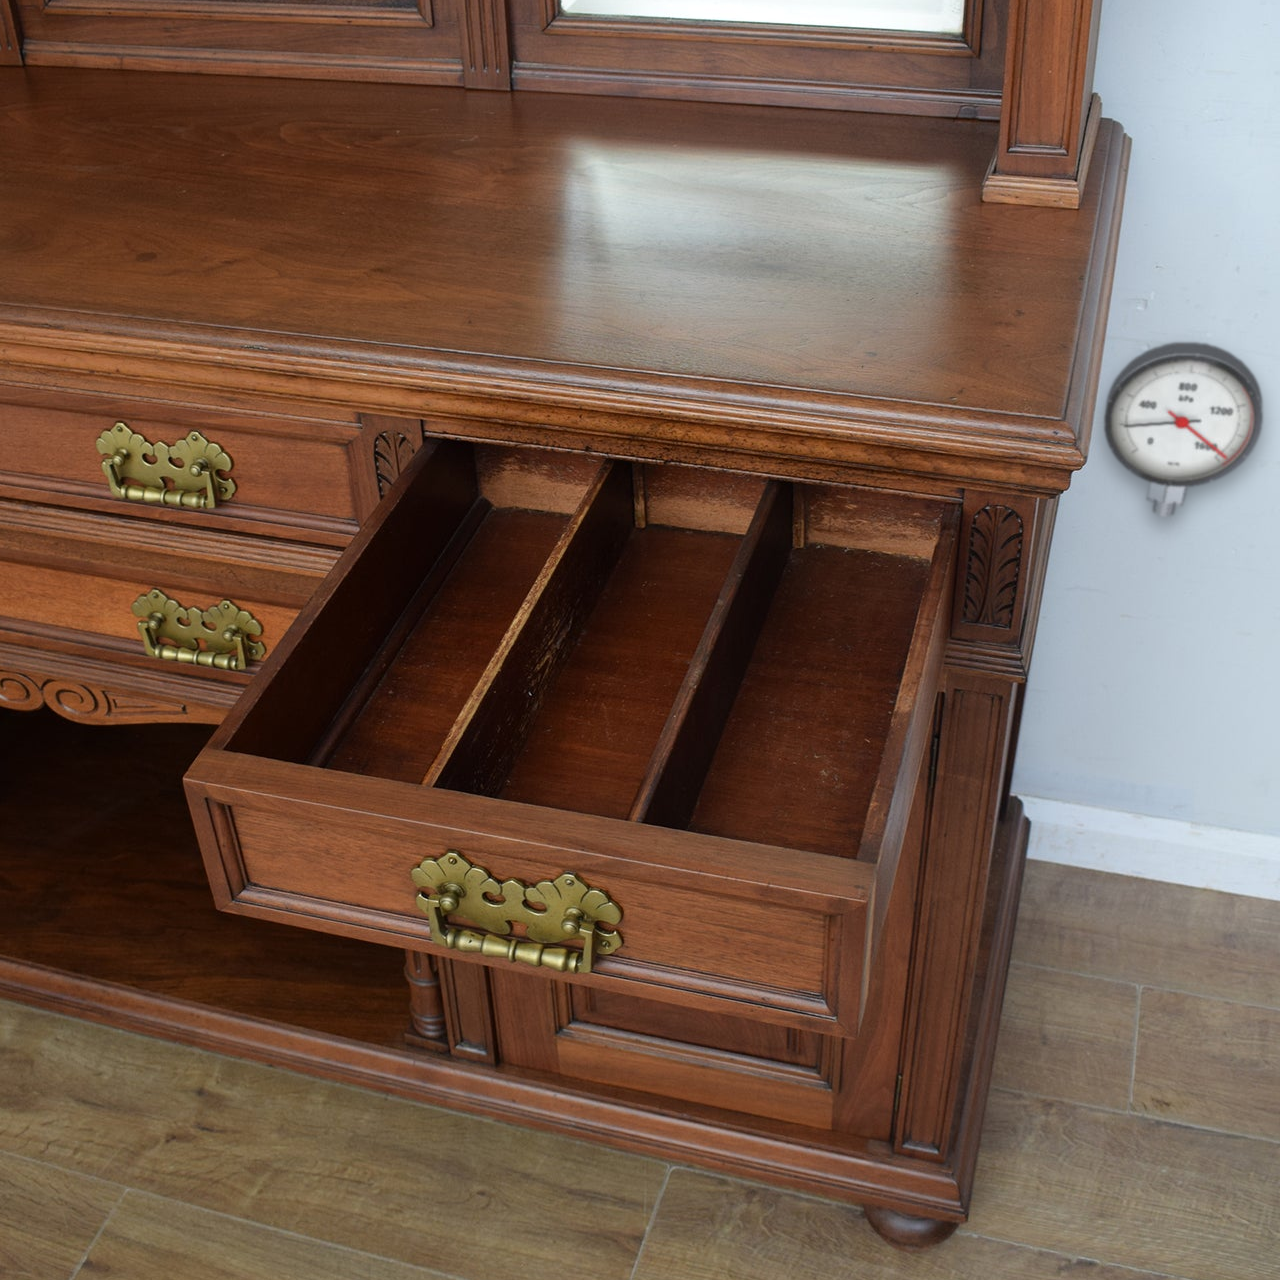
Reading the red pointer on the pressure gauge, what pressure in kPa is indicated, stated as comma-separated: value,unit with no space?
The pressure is 1550,kPa
